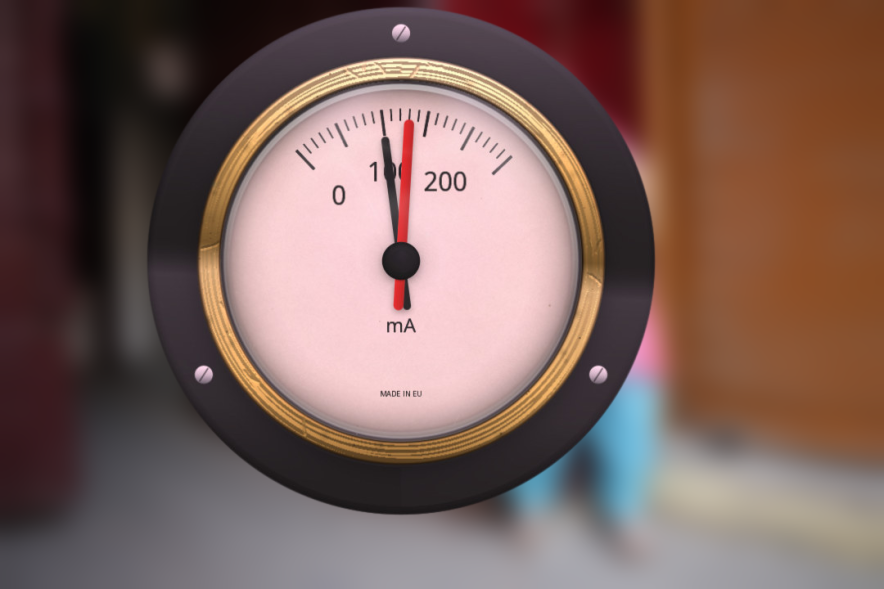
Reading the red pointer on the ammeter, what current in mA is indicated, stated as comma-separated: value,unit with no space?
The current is 130,mA
